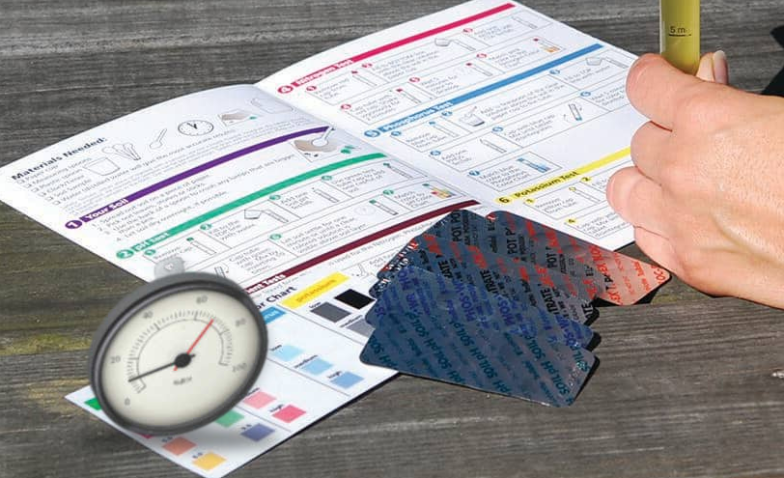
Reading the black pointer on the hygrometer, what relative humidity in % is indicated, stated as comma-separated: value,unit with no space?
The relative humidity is 10,%
